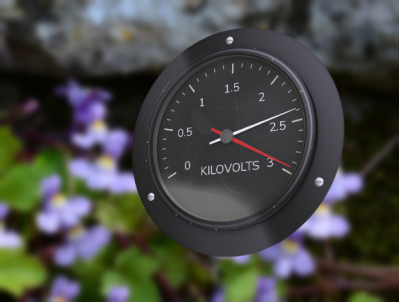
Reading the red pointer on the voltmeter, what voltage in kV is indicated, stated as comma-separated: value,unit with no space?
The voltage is 2.95,kV
